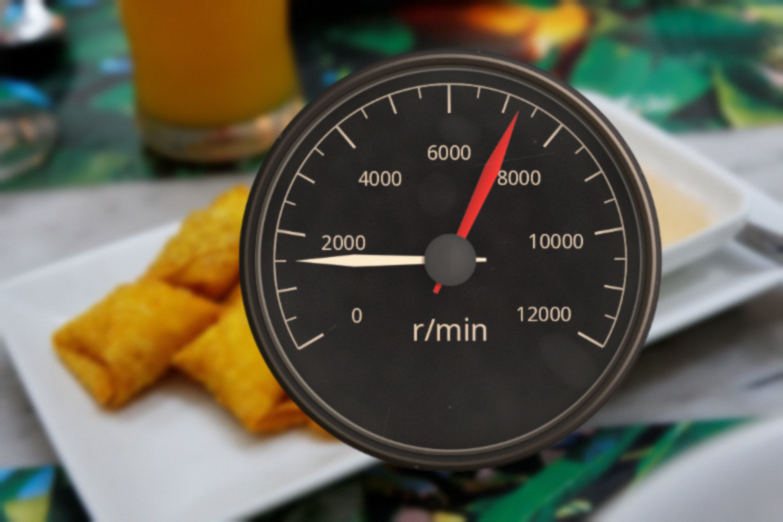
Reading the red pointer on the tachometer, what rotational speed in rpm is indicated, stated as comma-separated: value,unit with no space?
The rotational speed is 7250,rpm
